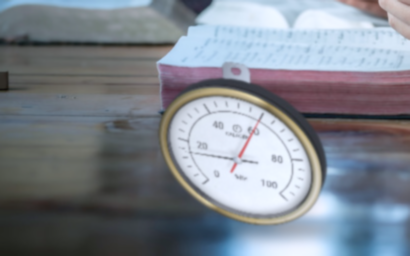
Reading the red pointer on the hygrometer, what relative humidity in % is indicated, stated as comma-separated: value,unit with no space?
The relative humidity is 60,%
